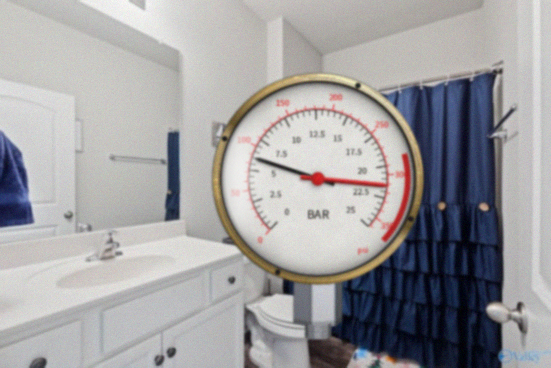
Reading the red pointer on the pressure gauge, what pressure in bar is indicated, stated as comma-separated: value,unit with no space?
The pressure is 21.5,bar
